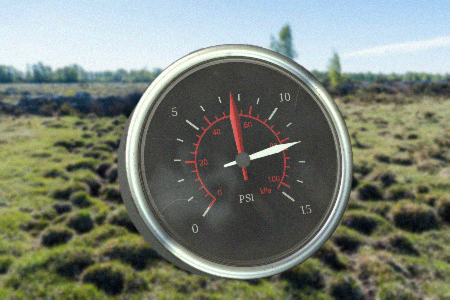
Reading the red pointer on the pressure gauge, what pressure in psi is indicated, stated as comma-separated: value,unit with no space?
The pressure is 7.5,psi
